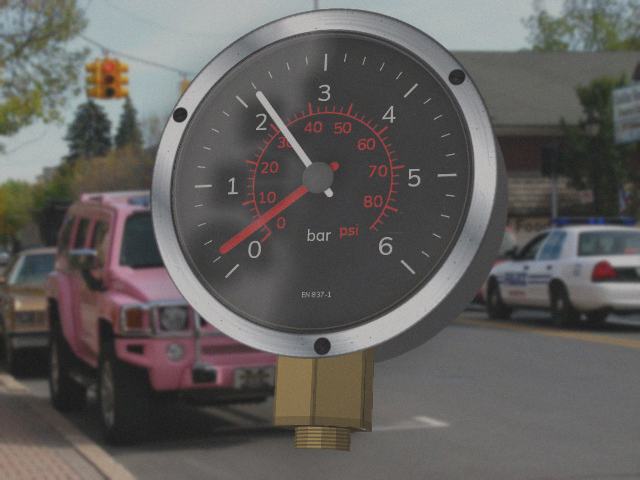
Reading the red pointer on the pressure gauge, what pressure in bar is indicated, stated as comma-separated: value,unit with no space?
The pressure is 0.2,bar
